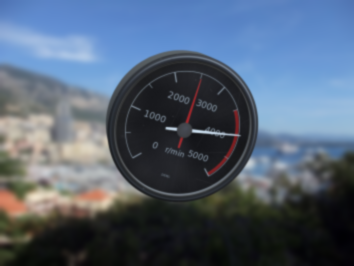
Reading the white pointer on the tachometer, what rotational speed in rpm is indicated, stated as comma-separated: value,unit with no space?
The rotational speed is 4000,rpm
